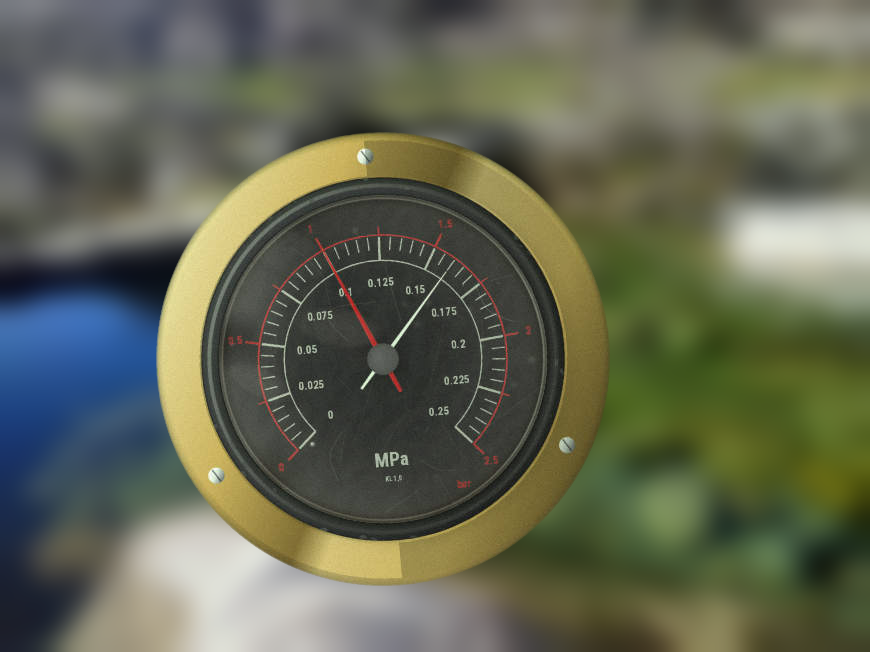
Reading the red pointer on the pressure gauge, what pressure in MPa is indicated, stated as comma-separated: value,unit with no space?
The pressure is 0.1,MPa
